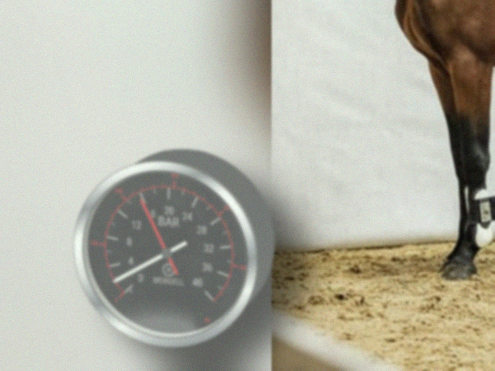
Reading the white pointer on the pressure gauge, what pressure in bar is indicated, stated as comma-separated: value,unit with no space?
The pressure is 2,bar
